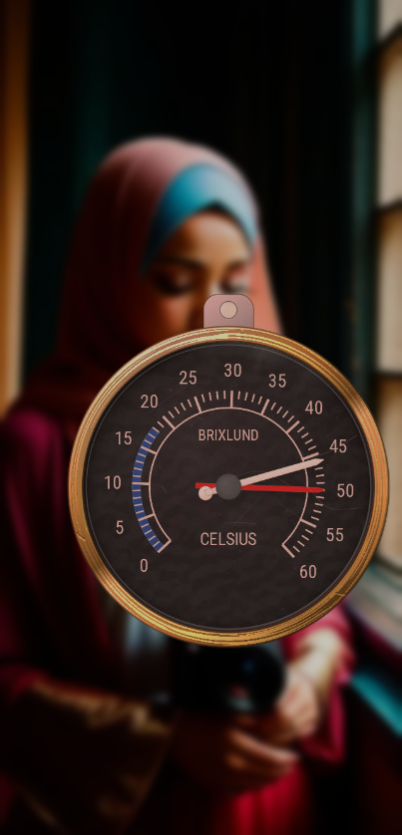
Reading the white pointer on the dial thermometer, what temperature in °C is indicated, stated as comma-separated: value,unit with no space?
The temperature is 46,°C
